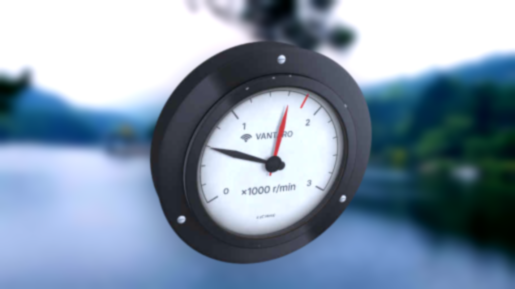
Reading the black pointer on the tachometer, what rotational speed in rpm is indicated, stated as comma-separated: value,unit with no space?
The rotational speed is 600,rpm
